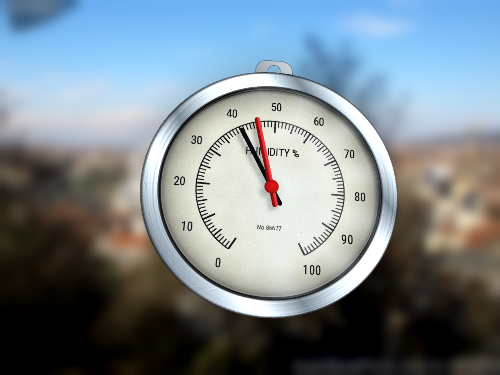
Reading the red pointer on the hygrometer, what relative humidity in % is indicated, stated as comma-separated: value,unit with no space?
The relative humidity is 45,%
